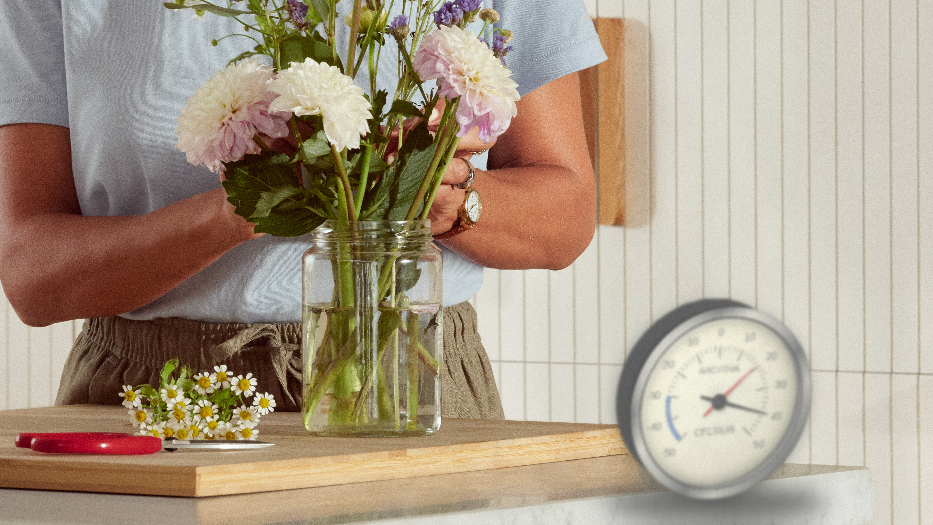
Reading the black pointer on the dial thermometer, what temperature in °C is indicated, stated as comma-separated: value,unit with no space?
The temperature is 40,°C
